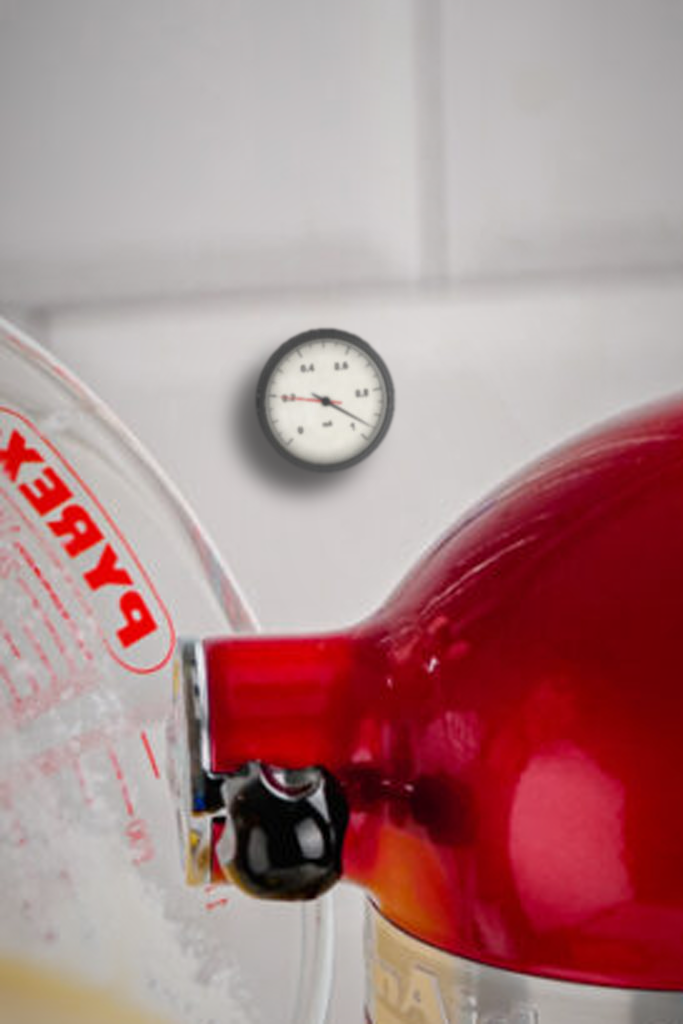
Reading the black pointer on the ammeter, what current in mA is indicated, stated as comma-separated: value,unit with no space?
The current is 0.95,mA
